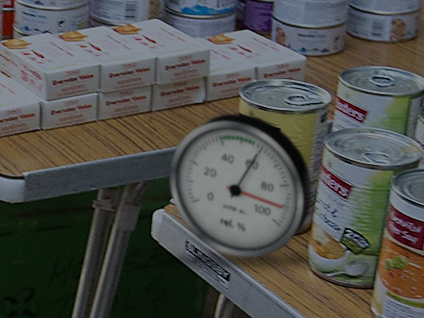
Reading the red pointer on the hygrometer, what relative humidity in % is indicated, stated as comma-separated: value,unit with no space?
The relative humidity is 90,%
